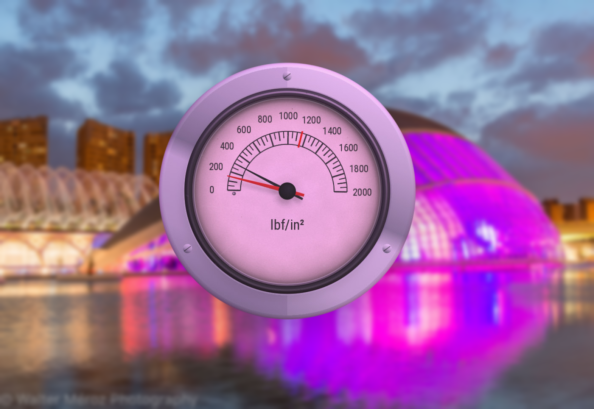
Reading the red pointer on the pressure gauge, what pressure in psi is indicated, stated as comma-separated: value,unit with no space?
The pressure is 150,psi
